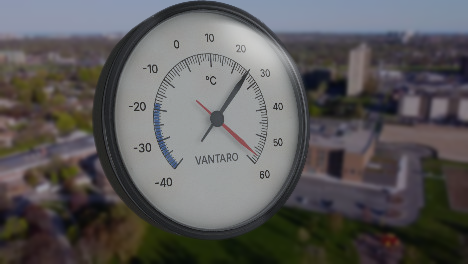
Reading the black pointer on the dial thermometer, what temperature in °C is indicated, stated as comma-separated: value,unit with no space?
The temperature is 25,°C
